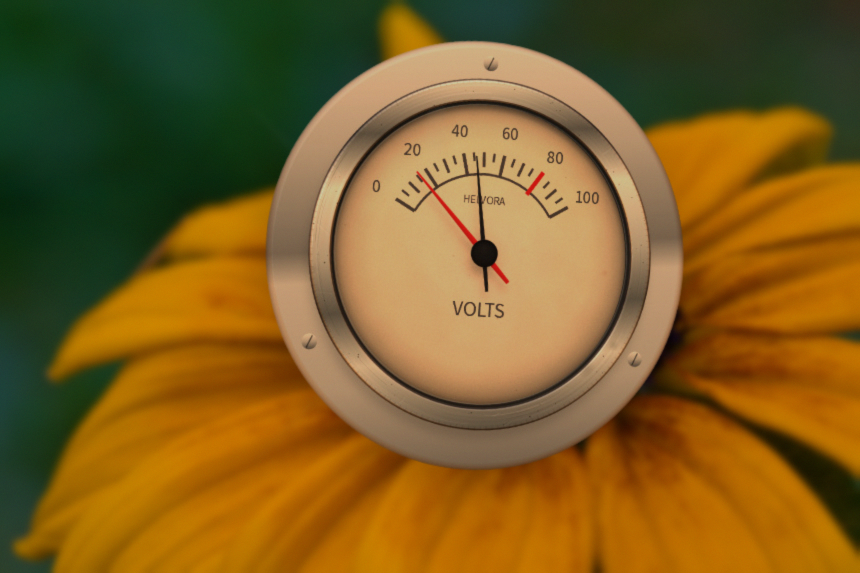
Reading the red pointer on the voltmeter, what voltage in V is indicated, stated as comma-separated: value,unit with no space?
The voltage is 15,V
